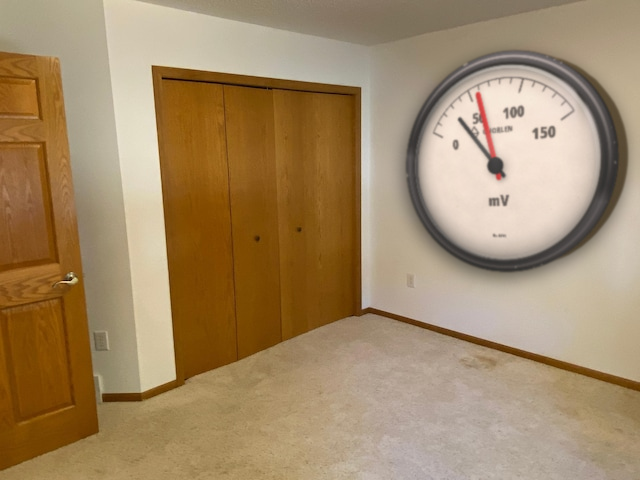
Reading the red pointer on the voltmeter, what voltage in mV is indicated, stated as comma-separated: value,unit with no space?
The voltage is 60,mV
